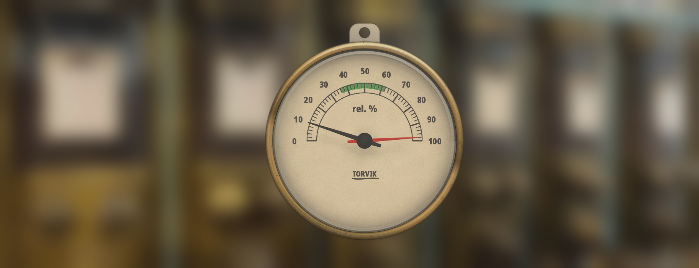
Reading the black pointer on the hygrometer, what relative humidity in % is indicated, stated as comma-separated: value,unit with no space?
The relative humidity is 10,%
